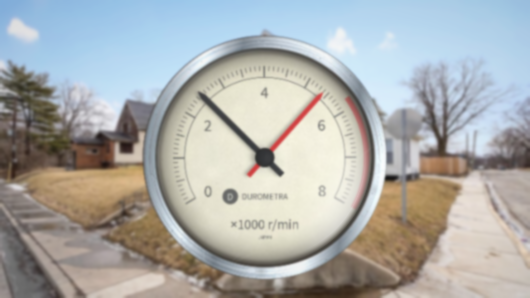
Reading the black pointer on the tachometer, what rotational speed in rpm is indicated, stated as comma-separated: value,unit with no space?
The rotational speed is 2500,rpm
